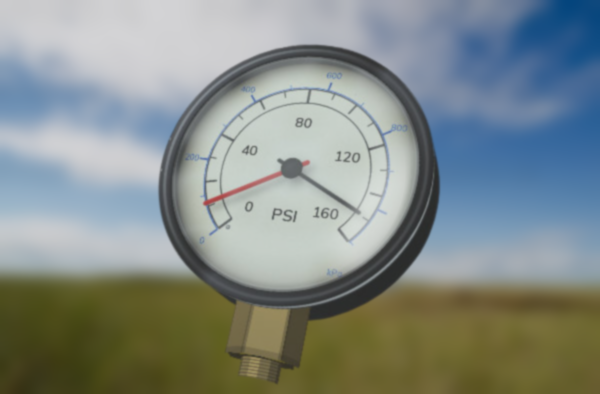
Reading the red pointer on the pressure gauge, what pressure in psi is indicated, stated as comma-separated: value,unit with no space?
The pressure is 10,psi
